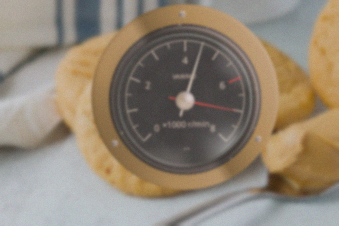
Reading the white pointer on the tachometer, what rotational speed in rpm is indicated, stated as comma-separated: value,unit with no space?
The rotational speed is 4500,rpm
